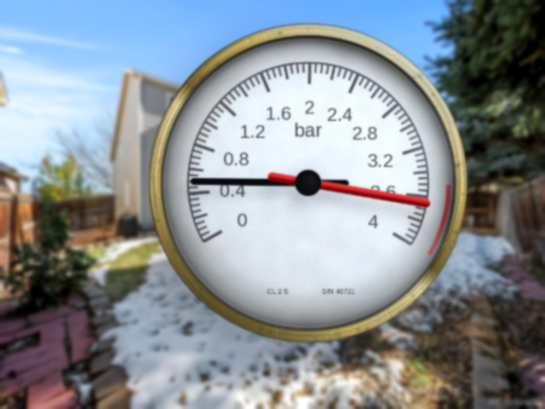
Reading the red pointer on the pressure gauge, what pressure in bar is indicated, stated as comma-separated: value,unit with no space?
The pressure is 3.65,bar
